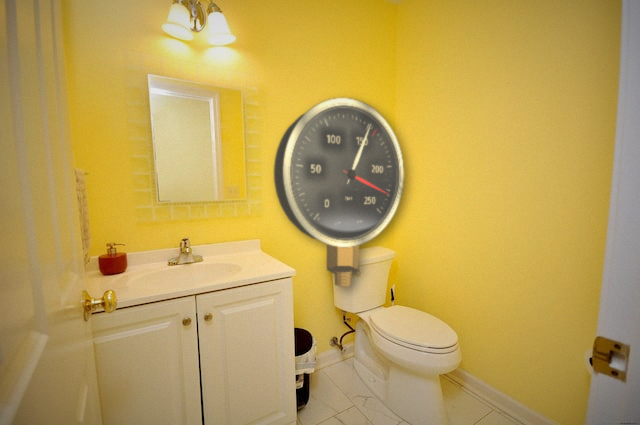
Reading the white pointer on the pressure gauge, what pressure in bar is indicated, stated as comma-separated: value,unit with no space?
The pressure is 150,bar
